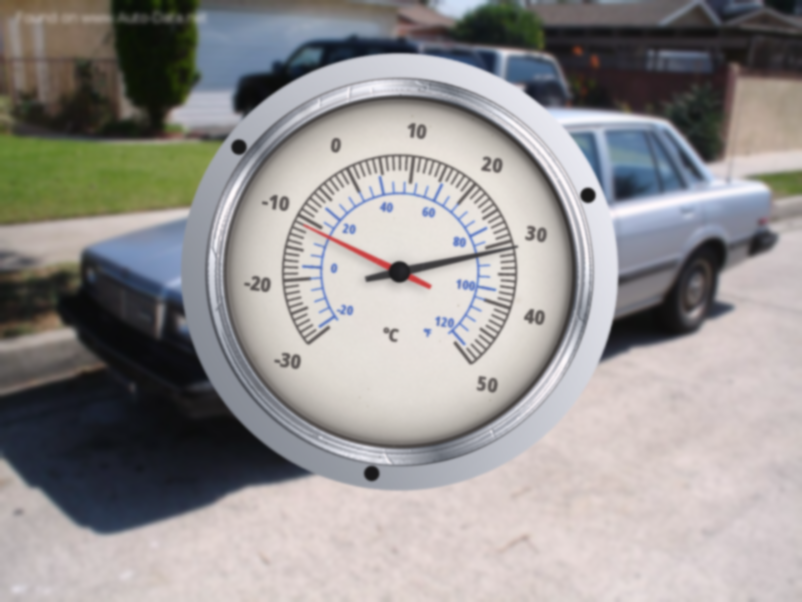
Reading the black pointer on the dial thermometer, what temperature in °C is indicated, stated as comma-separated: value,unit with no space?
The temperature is 31,°C
